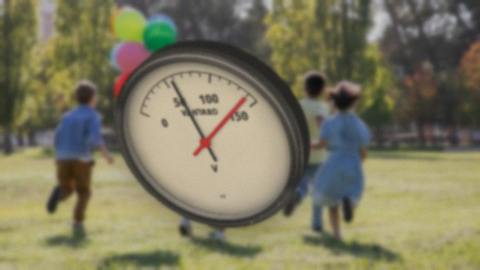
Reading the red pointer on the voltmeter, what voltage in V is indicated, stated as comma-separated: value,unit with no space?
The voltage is 140,V
